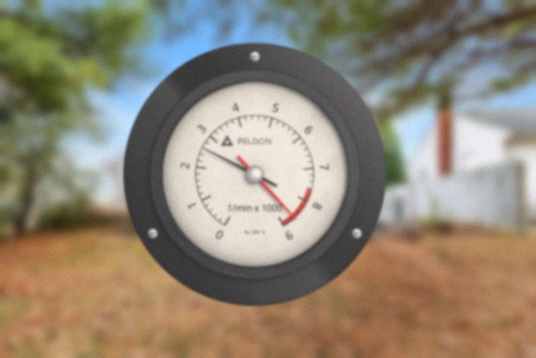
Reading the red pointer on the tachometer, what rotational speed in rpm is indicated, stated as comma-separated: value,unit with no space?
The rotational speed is 8600,rpm
